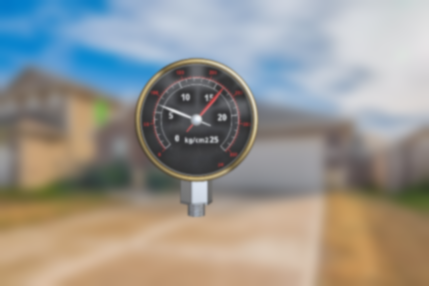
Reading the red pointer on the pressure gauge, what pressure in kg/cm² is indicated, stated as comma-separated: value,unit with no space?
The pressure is 16,kg/cm²
